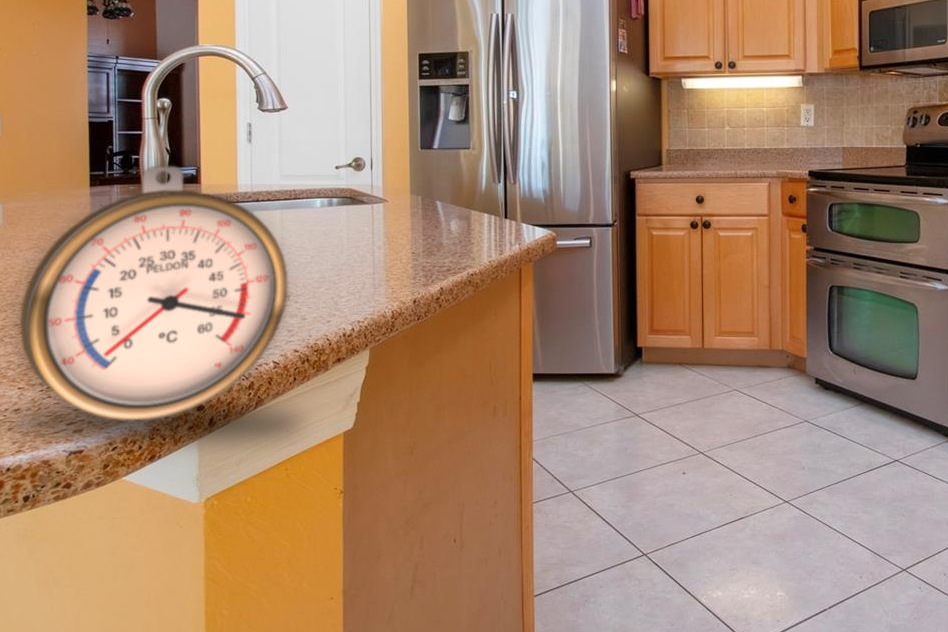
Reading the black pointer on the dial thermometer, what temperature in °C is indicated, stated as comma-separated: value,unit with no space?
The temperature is 55,°C
